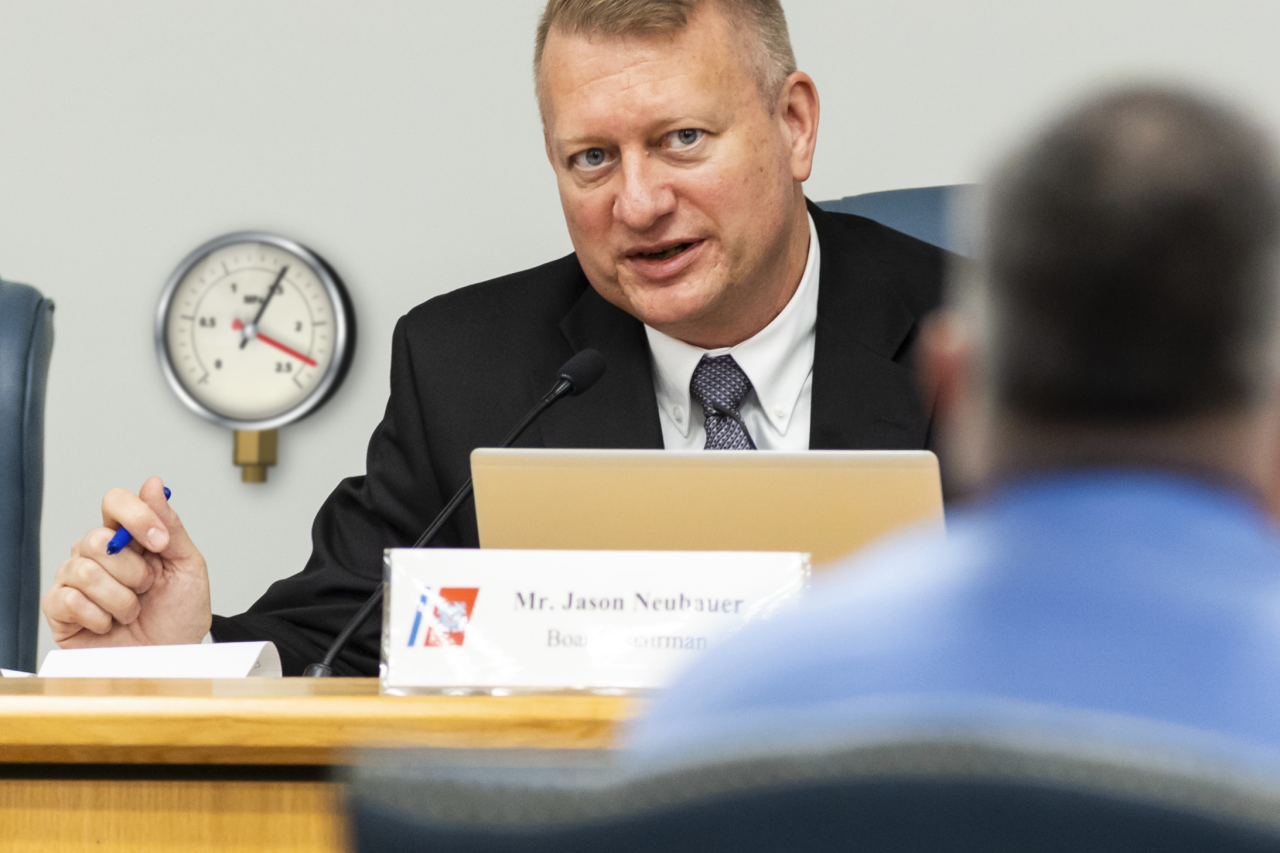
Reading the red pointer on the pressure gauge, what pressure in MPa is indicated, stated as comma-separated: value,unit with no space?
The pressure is 2.3,MPa
